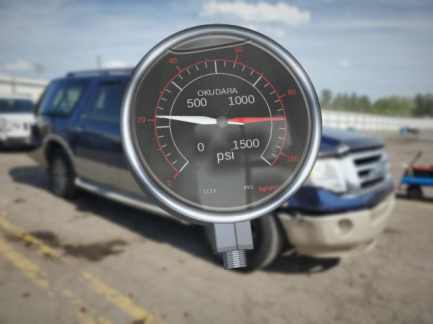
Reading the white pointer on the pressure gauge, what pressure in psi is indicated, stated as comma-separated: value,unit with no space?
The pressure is 300,psi
